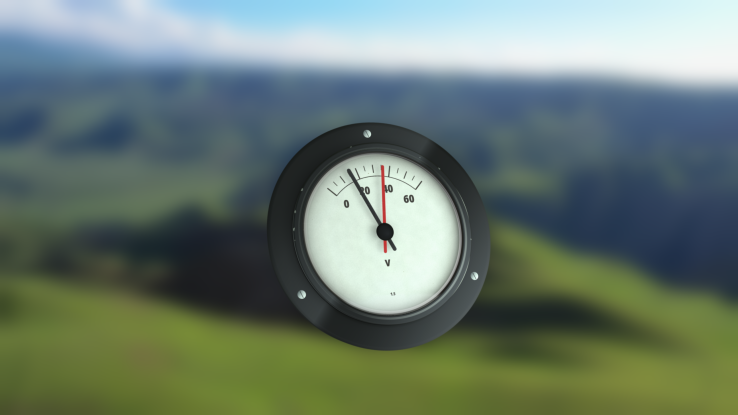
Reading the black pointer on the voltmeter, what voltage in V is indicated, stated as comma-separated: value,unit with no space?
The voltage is 15,V
